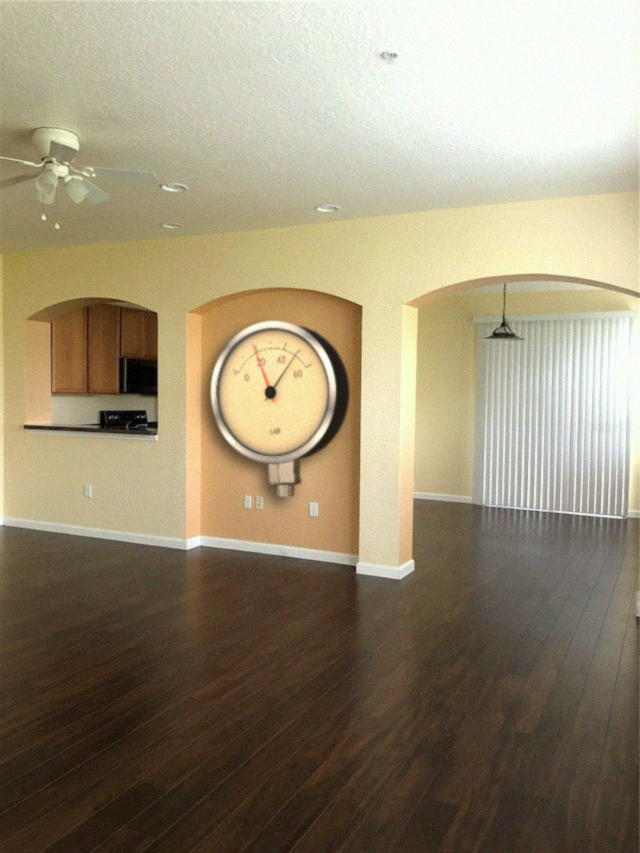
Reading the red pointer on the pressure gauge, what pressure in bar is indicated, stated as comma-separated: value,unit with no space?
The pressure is 20,bar
